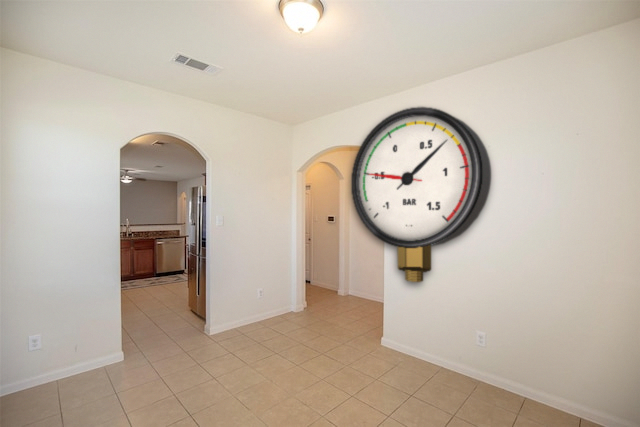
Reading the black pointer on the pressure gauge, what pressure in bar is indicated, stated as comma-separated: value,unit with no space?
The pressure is 0.7,bar
